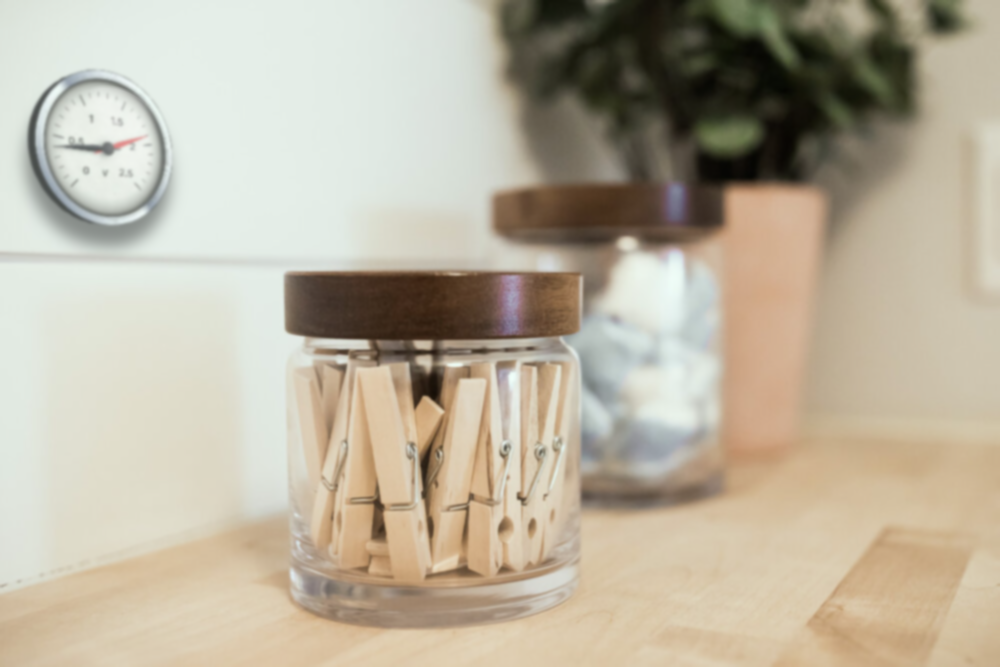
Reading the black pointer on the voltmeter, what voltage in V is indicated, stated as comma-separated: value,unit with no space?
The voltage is 0.4,V
